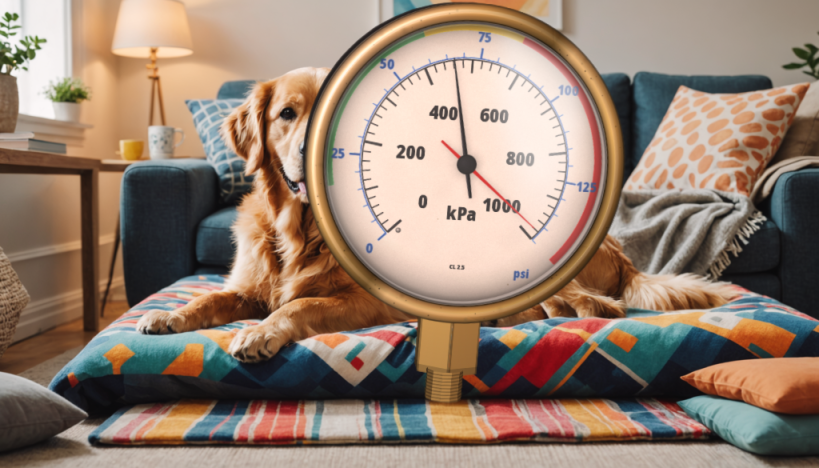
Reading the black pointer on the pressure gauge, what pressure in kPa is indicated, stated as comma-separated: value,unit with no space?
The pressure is 460,kPa
